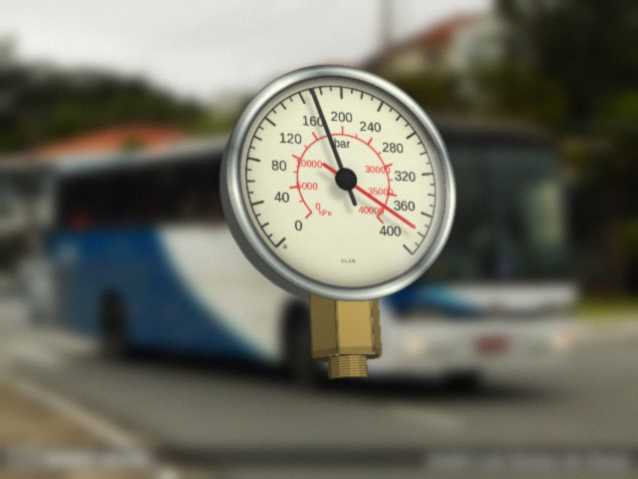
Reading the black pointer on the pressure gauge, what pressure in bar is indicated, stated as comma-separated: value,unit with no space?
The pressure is 170,bar
